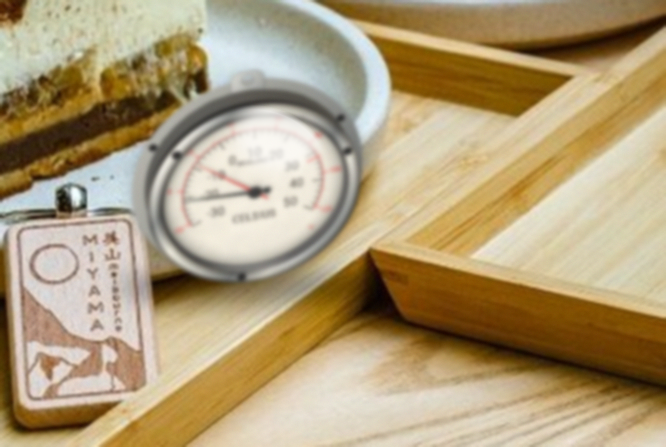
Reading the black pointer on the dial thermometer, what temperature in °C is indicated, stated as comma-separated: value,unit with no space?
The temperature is -20,°C
